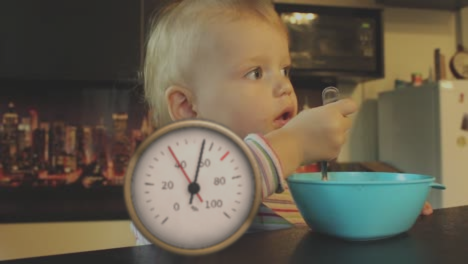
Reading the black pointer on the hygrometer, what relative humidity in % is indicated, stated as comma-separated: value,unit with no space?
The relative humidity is 56,%
